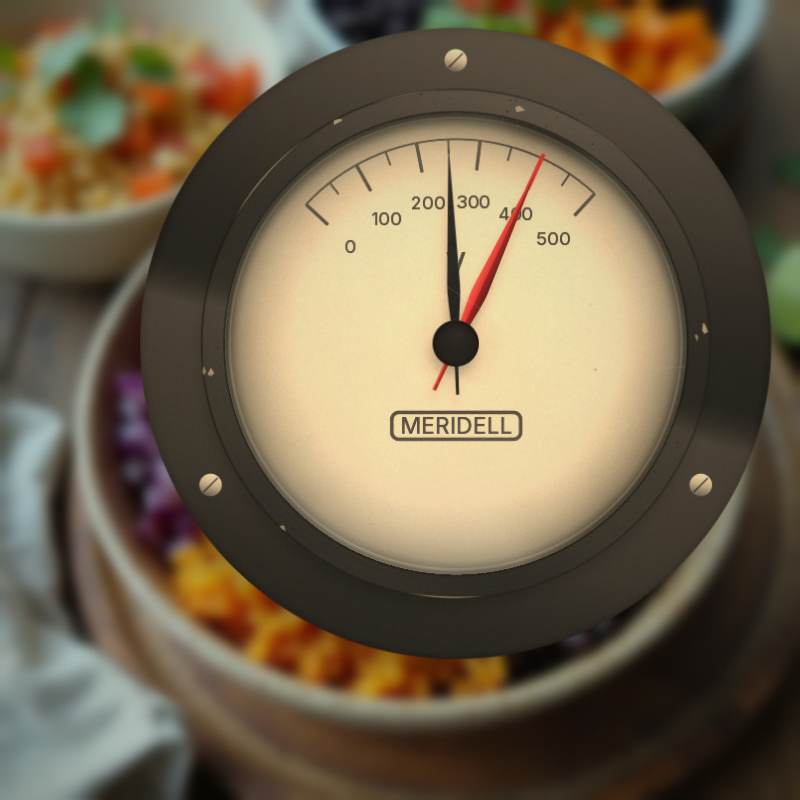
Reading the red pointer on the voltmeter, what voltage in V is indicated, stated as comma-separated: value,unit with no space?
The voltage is 400,V
